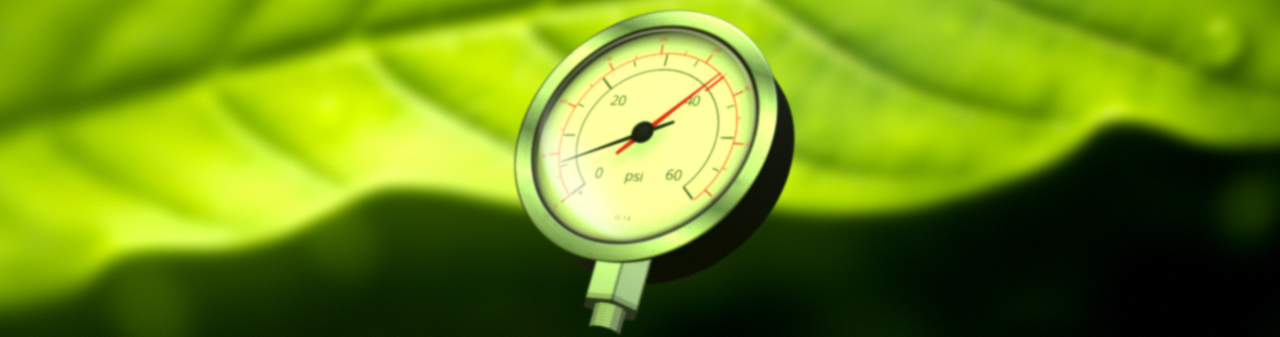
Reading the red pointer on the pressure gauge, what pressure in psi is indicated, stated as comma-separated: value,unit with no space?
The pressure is 40,psi
